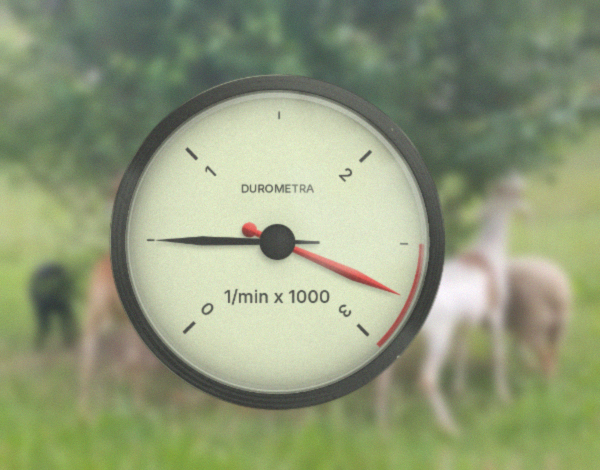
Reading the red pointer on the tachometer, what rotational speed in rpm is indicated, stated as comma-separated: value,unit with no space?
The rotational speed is 2750,rpm
